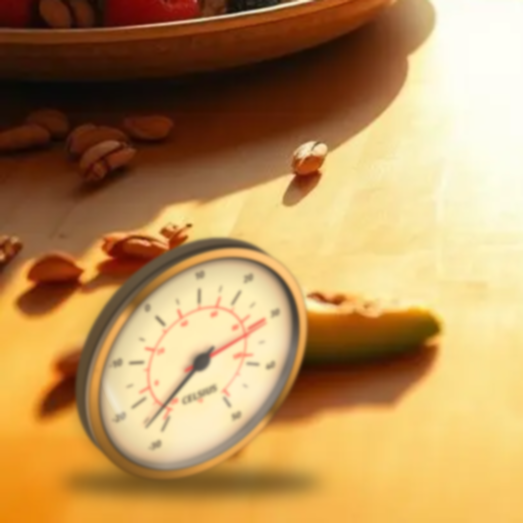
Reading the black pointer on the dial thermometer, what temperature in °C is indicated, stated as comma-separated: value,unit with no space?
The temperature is -25,°C
